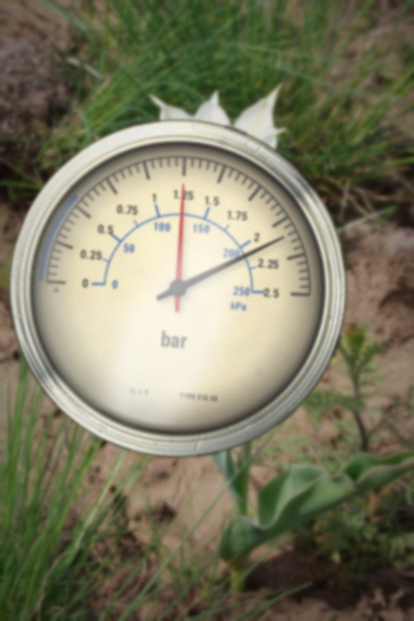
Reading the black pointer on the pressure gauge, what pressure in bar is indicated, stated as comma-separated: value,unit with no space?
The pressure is 2.1,bar
